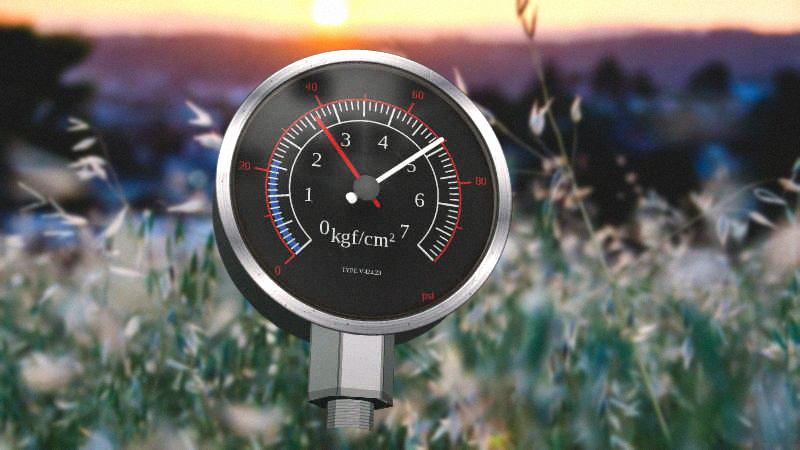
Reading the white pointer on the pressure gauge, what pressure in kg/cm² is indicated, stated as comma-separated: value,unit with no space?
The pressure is 4.9,kg/cm²
